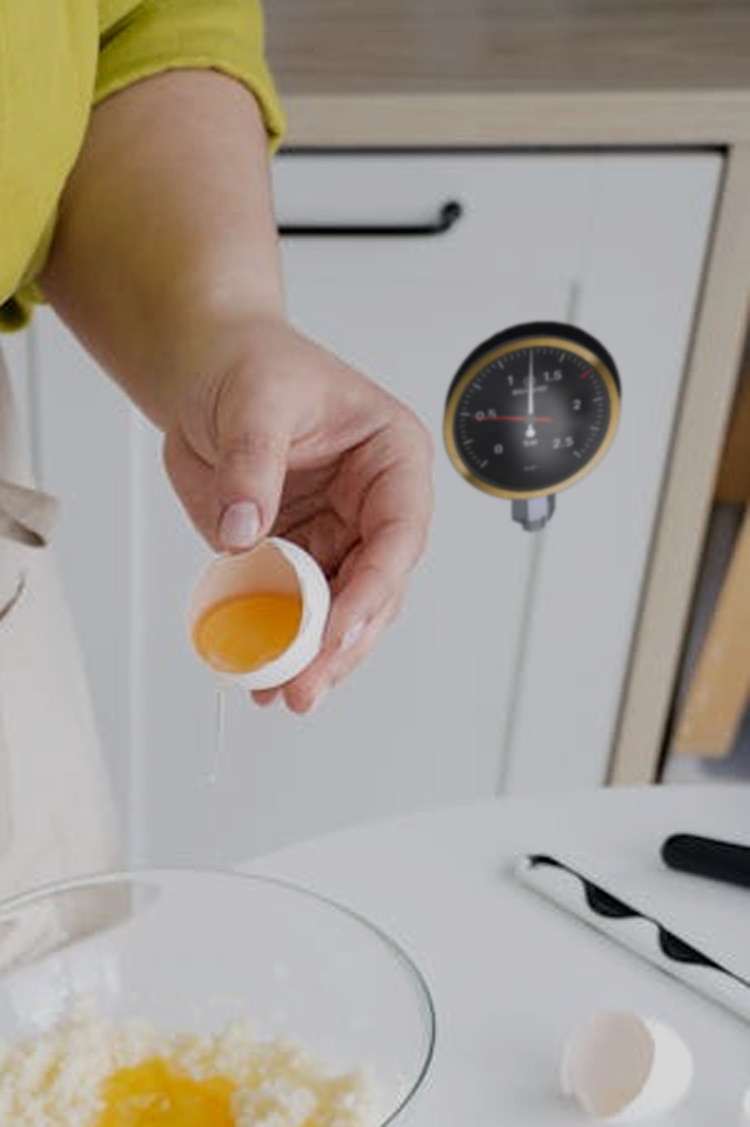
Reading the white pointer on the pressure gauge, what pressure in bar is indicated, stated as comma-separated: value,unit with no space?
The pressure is 1.25,bar
